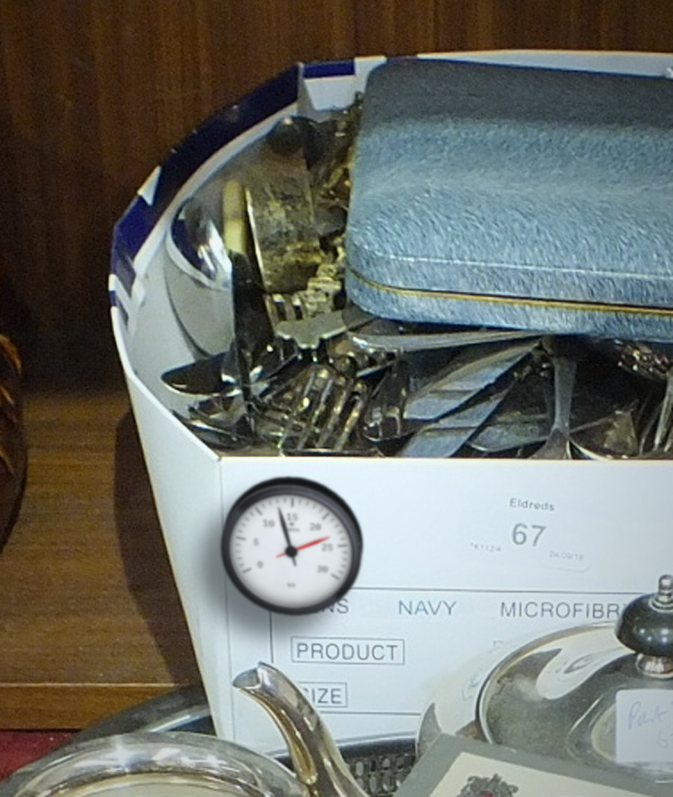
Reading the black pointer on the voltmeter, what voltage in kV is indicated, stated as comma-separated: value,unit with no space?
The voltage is 13,kV
